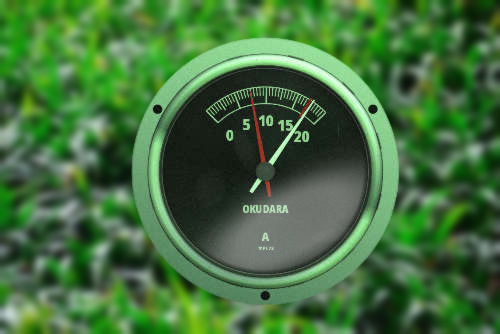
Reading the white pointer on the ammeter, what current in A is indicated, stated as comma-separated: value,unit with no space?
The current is 17.5,A
